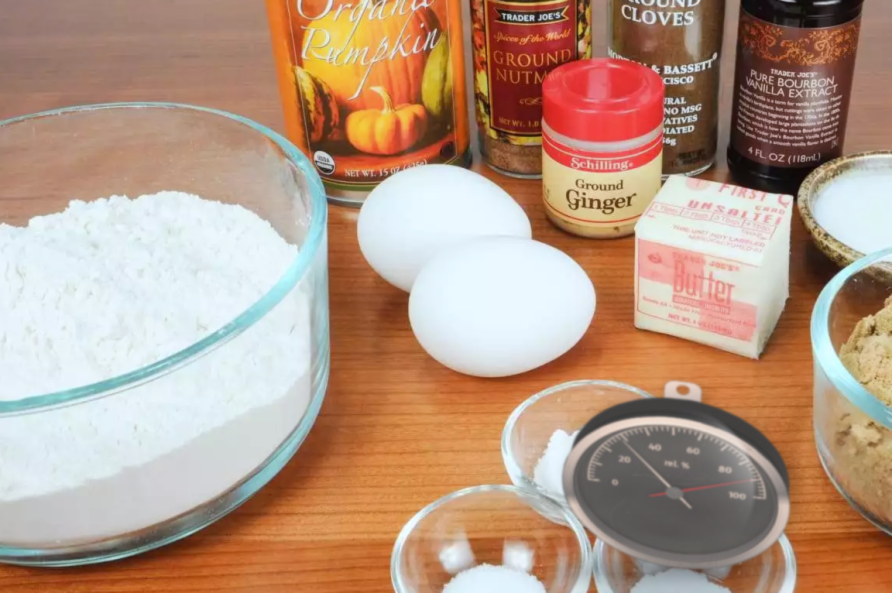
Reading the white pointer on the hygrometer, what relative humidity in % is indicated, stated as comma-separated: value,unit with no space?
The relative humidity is 30,%
